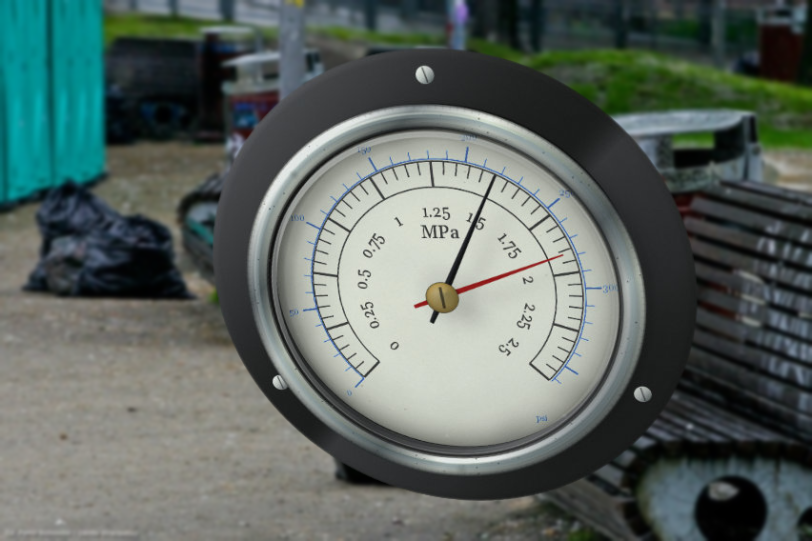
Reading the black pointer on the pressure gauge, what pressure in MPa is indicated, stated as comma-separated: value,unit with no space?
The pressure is 1.5,MPa
